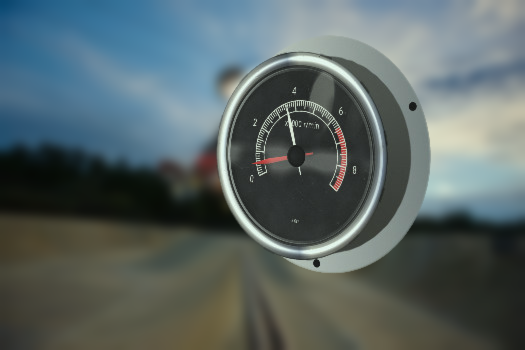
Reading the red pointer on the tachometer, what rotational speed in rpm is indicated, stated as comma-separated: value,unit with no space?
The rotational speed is 500,rpm
